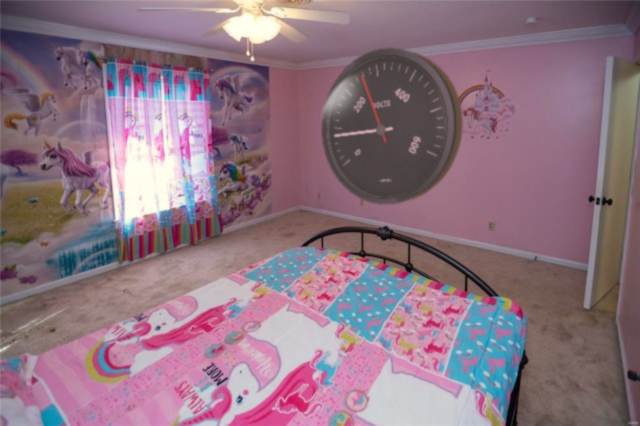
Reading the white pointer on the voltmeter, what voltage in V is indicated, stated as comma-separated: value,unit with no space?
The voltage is 80,V
